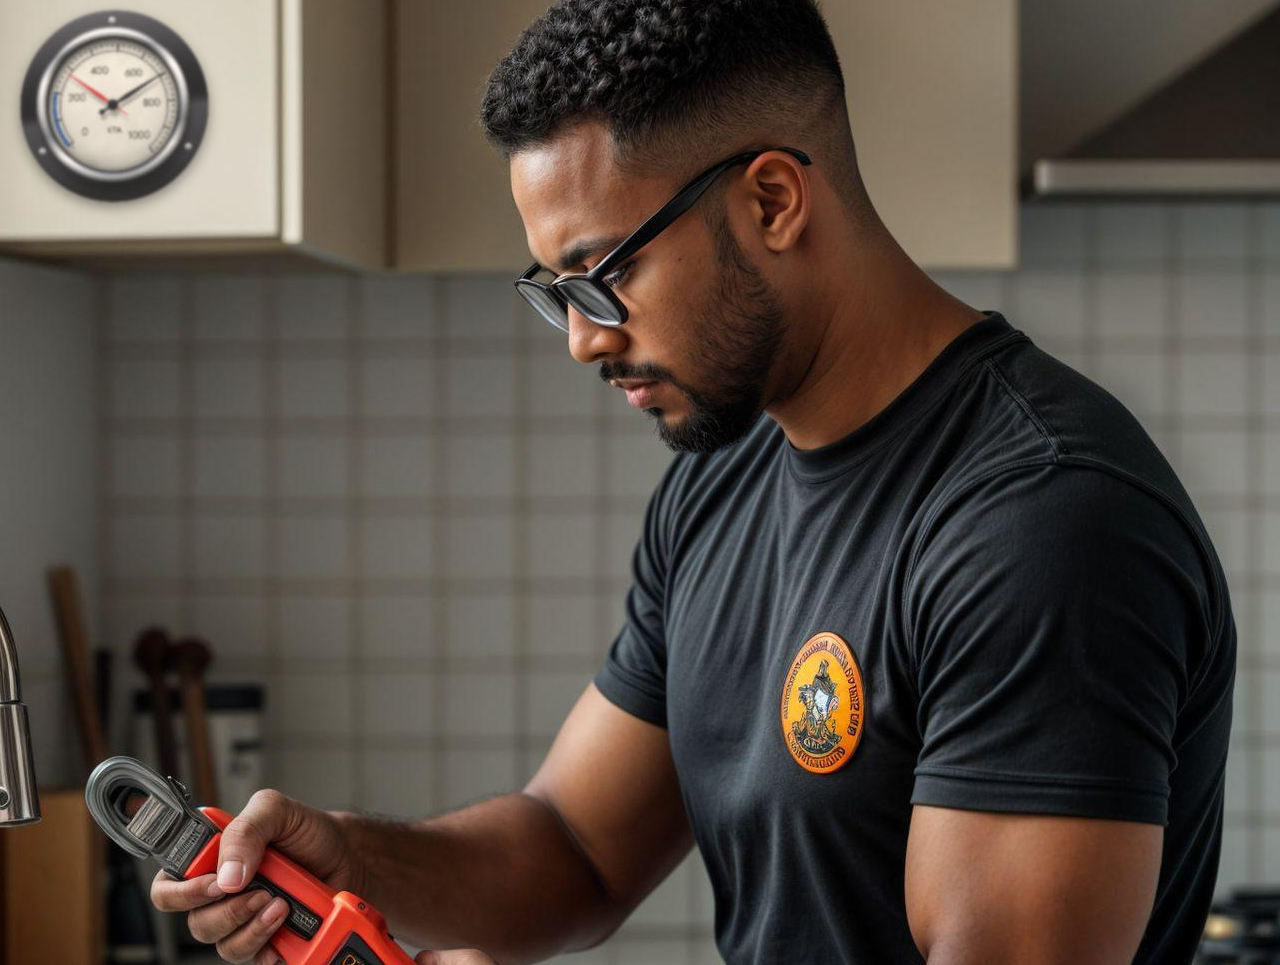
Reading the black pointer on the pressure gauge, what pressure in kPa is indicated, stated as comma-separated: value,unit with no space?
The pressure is 700,kPa
